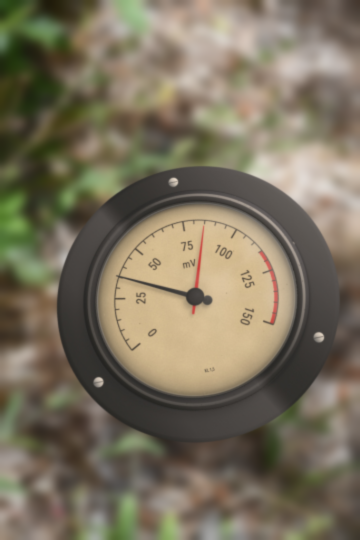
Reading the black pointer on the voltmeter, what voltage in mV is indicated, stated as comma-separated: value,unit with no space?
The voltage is 35,mV
